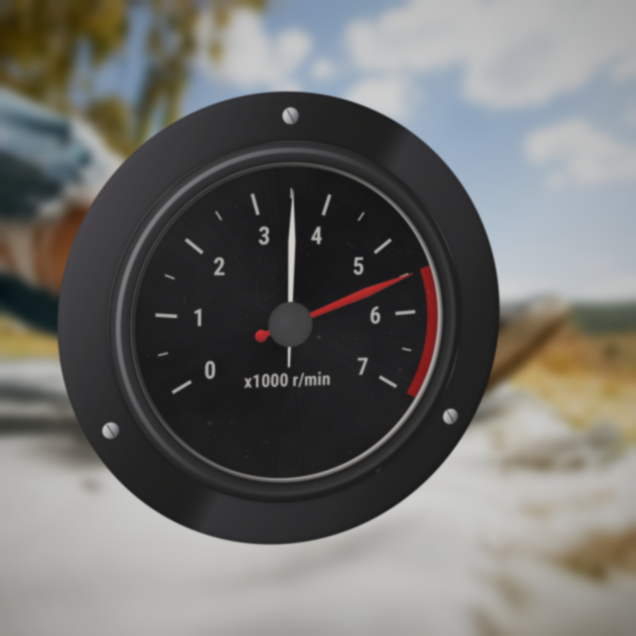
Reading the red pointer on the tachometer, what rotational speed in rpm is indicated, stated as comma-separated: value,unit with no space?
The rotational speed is 5500,rpm
